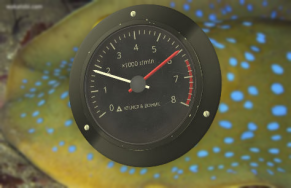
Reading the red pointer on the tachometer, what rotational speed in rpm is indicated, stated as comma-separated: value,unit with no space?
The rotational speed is 6000,rpm
